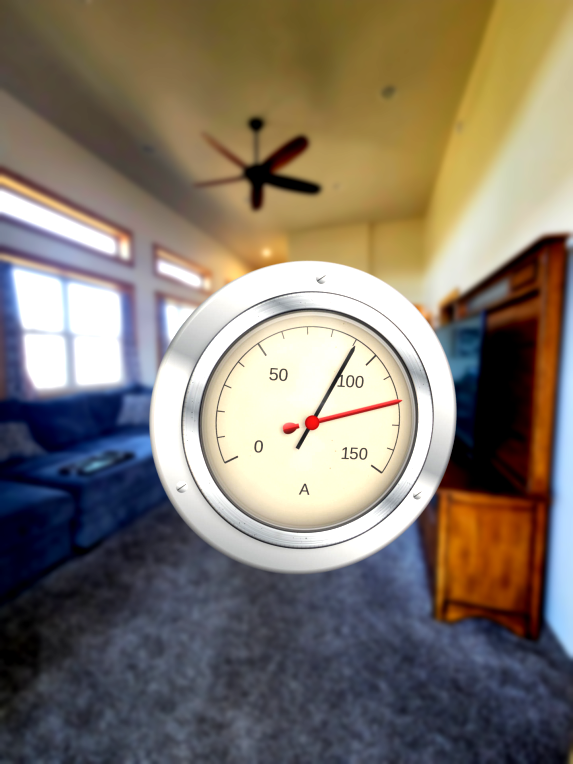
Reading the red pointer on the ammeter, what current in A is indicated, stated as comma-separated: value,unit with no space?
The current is 120,A
